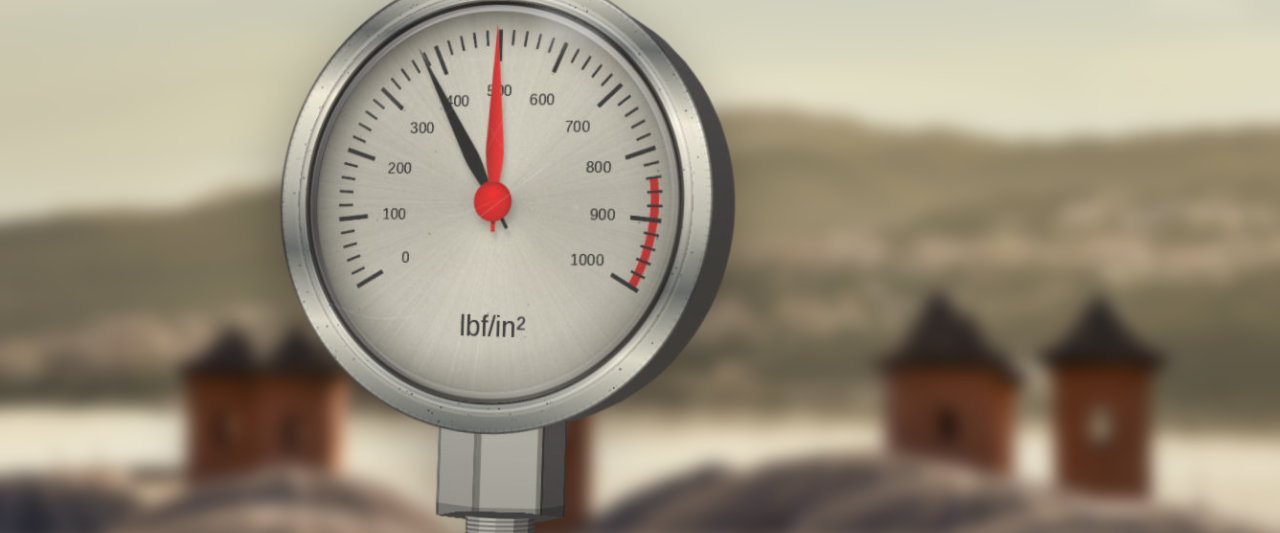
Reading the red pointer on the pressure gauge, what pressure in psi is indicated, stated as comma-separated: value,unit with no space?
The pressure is 500,psi
